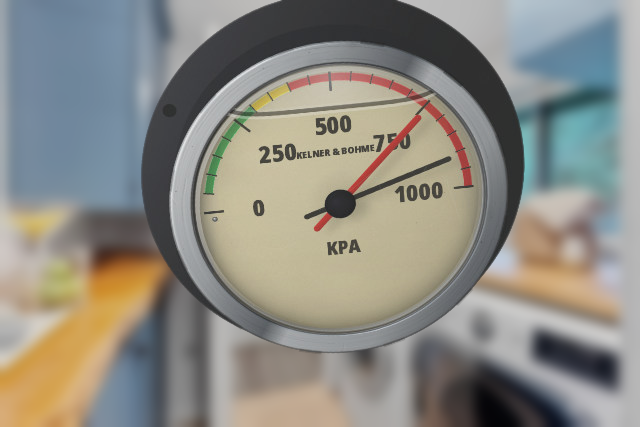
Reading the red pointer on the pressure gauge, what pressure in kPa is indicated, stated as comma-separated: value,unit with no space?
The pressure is 750,kPa
